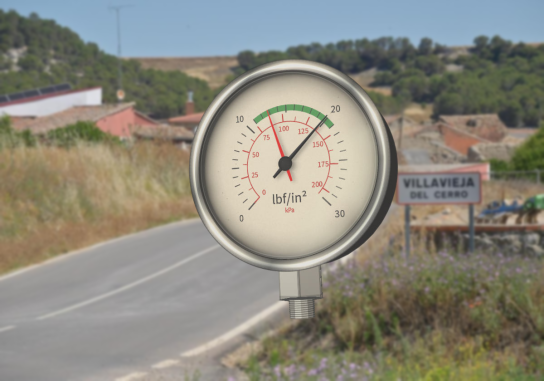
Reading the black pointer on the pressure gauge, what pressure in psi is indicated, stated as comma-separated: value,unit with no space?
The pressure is 20,psi
